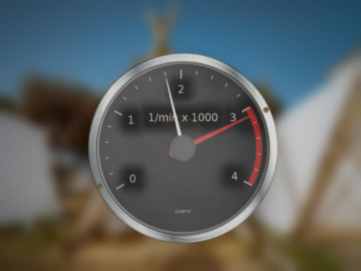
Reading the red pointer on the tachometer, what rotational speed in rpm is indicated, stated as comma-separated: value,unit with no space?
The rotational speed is 3100,rpm
